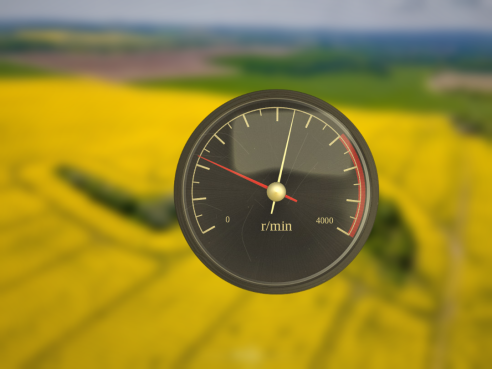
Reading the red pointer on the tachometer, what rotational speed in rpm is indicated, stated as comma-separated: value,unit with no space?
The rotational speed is 900,rpm
